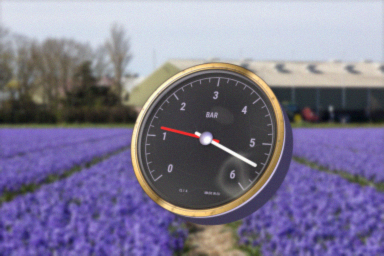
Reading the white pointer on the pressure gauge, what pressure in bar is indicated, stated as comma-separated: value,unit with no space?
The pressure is 5.5,bar
